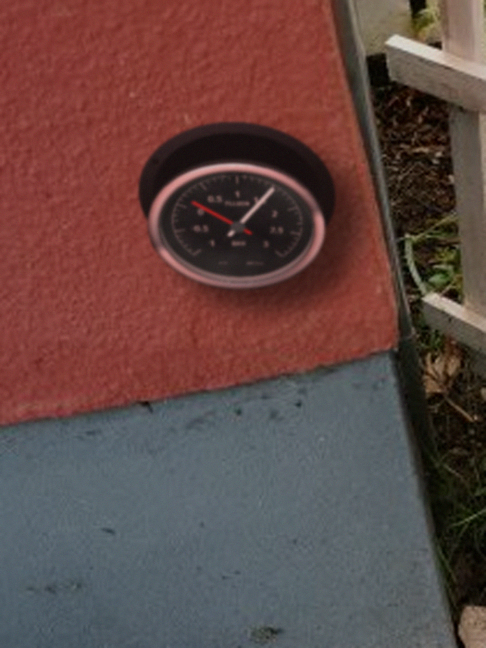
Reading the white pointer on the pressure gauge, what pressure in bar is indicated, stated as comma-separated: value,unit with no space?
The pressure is 1.5,bar
